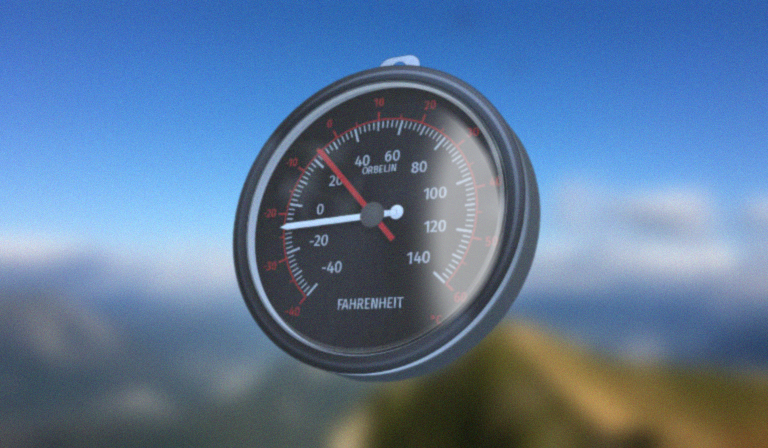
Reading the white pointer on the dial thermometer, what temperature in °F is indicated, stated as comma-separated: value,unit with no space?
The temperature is -10,°F
